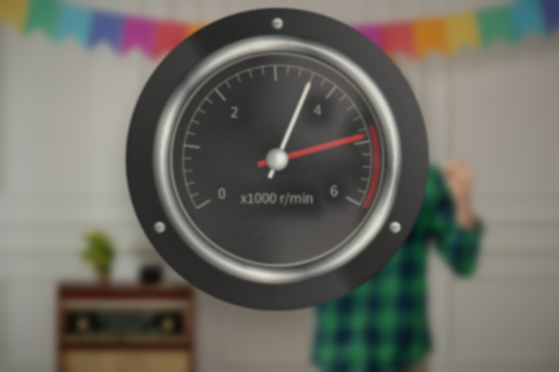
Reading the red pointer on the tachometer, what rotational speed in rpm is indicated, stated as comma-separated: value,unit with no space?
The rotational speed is 4900,rpm
